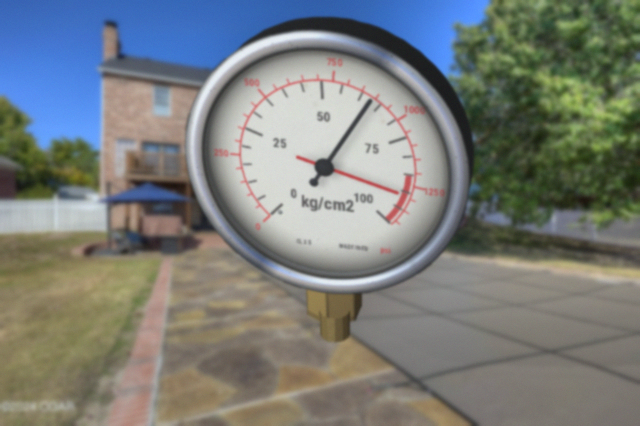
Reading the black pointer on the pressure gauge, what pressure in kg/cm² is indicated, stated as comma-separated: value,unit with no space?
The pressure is 62.5,kg/cm²
